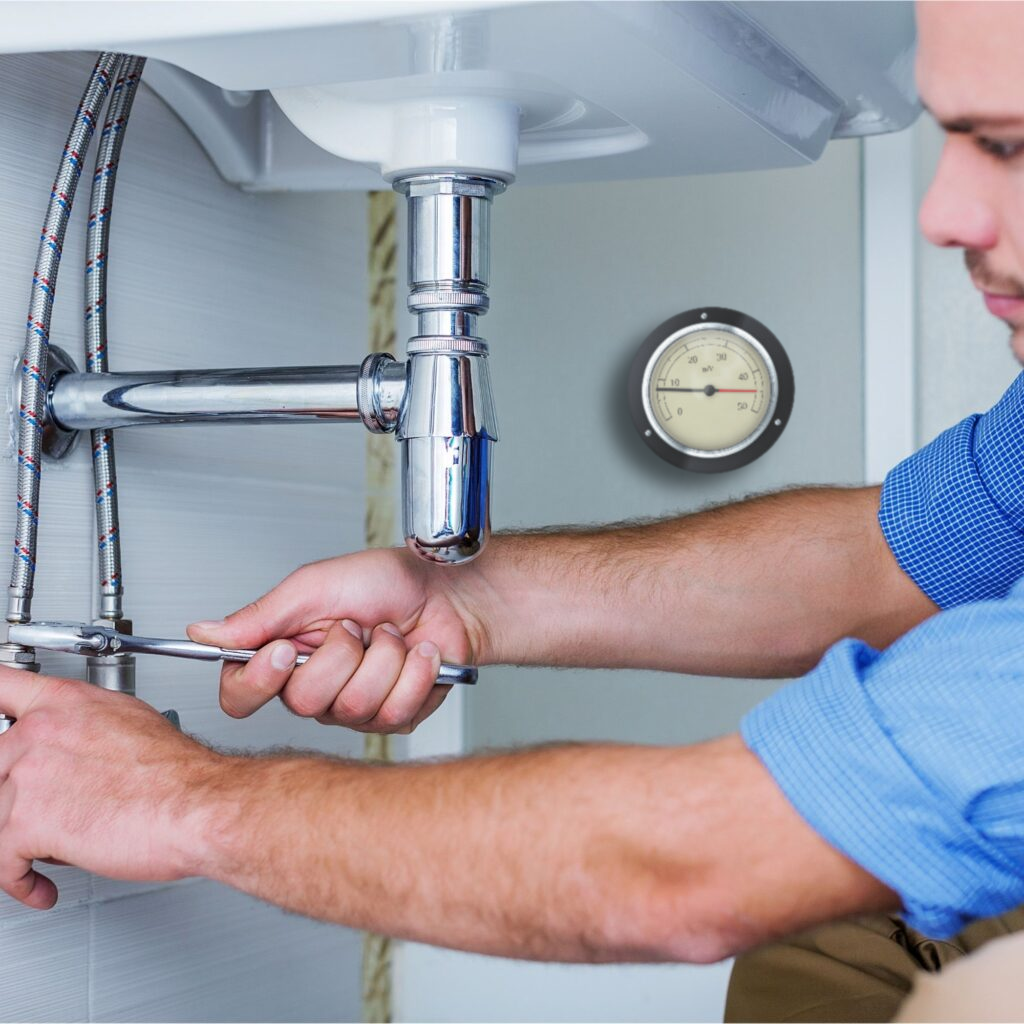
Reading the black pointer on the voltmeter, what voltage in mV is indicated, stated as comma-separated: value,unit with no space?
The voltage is 7.5,mV
